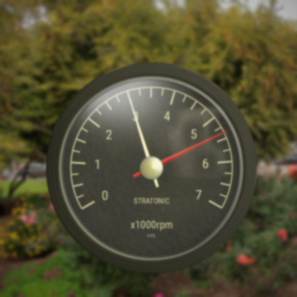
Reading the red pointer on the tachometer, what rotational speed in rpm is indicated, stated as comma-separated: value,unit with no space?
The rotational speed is 5375,rpm
